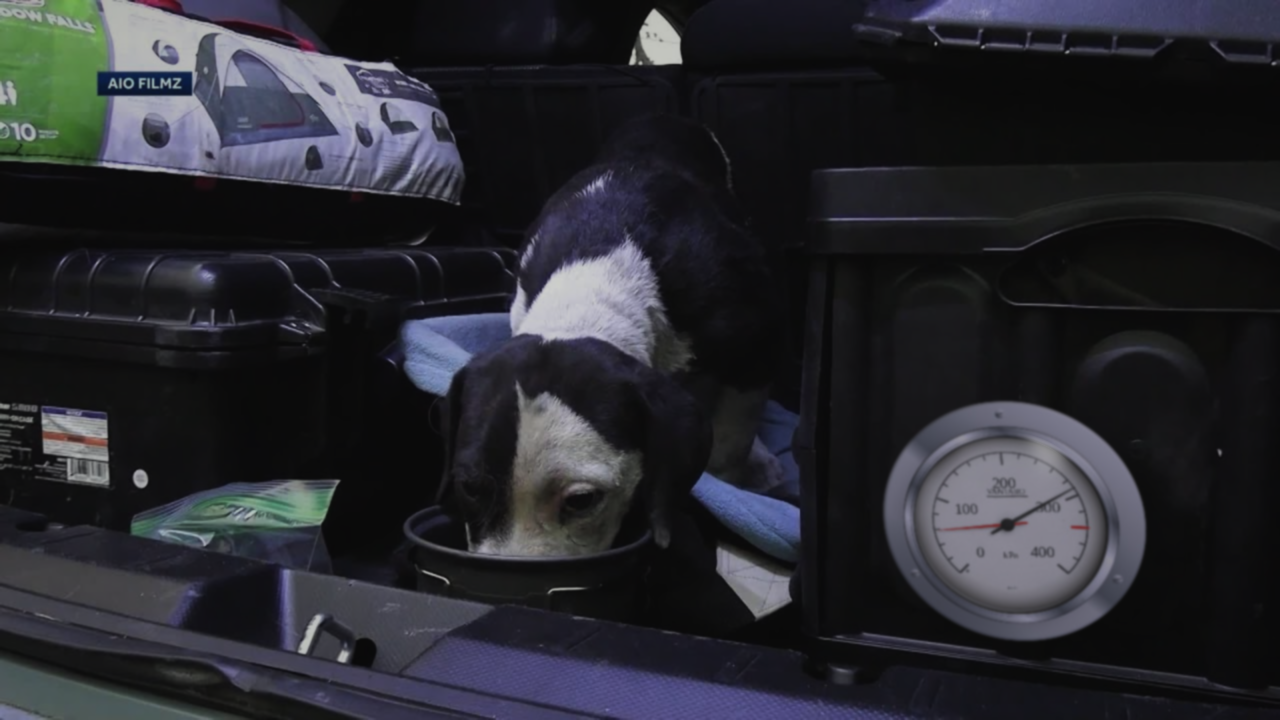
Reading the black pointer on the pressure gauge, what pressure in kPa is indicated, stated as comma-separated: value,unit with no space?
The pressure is 290,kPa
